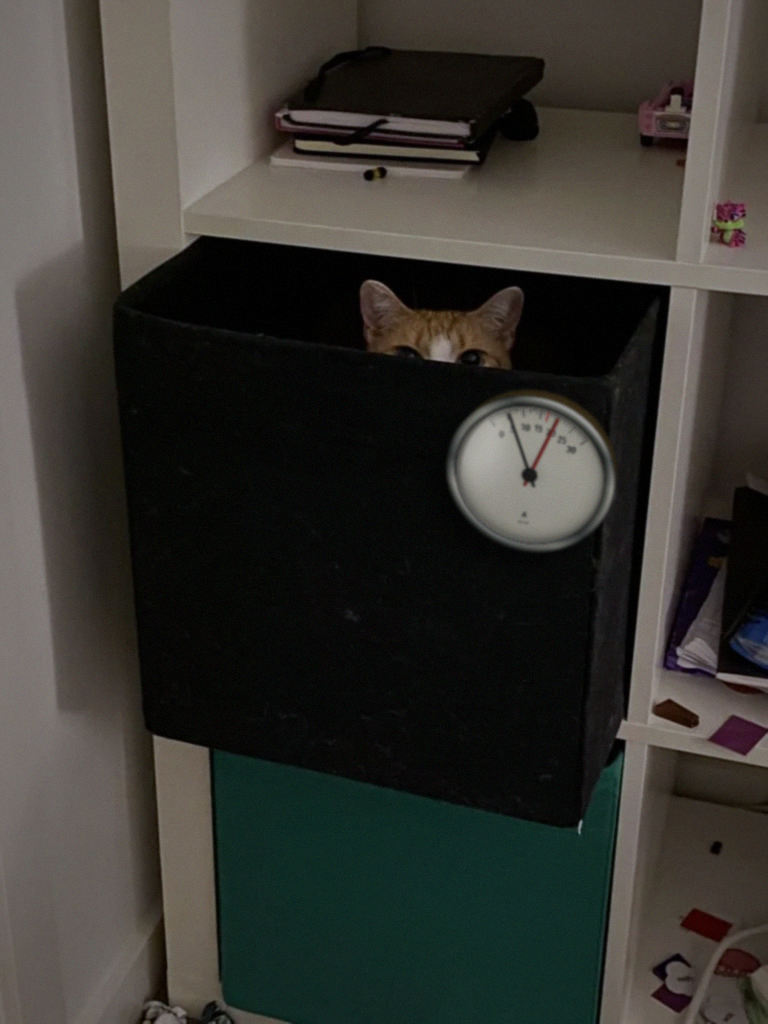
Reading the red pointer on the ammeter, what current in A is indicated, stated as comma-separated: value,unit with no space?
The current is 20,A
